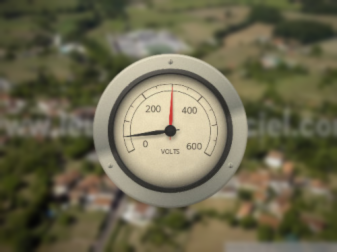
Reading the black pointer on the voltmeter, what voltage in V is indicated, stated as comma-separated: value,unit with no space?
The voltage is 50,V
